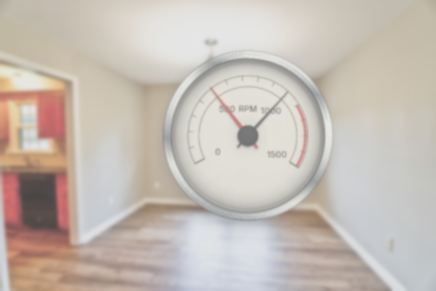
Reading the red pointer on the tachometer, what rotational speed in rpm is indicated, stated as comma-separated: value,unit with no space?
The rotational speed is 500,rpm
